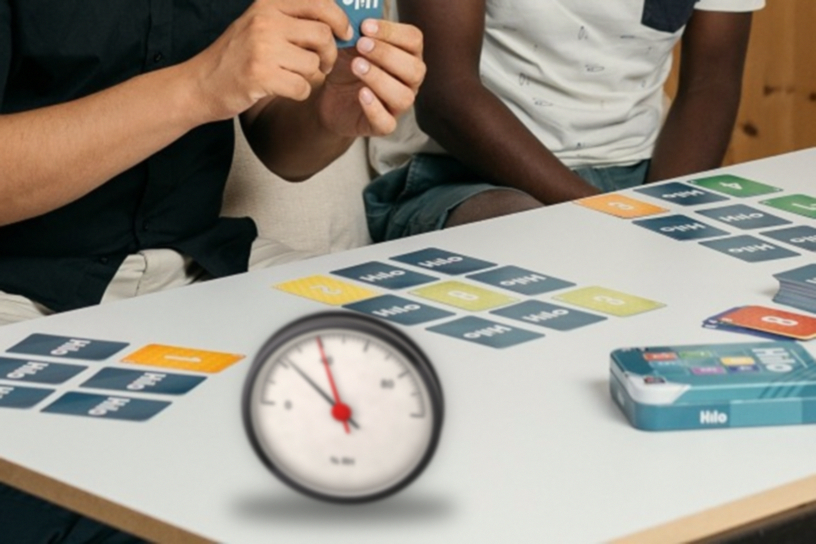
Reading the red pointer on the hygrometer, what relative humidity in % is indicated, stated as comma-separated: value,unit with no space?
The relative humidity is 40,%
